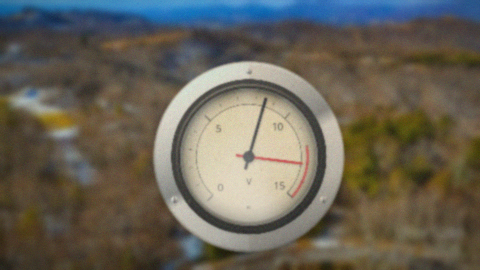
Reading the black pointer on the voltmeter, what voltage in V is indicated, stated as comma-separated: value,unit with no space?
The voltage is 8.5,V
